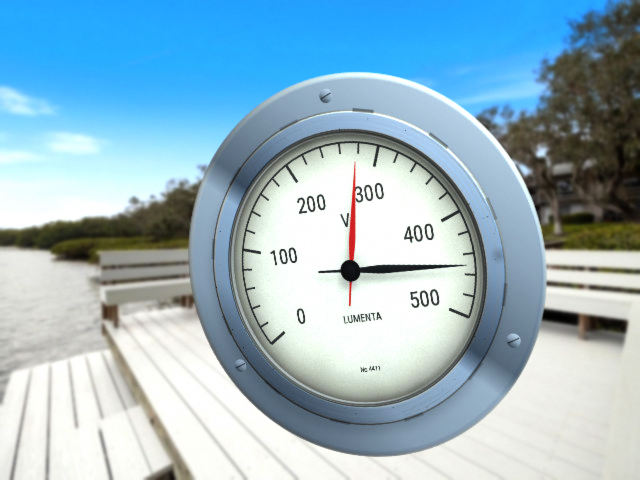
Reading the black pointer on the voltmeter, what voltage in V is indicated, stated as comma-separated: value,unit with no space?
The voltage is 450,V
